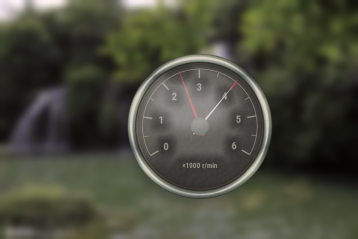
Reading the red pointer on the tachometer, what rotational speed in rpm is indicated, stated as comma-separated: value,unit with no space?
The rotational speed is 2500,rpm
